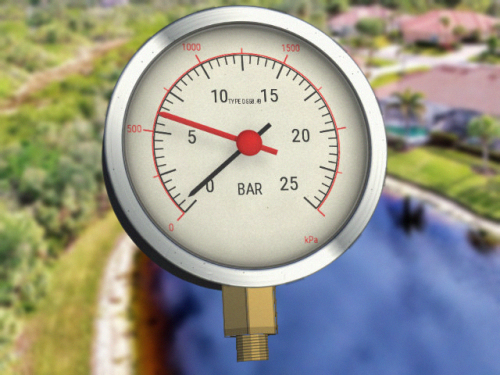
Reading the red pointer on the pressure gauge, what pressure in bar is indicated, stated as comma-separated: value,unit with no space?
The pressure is 6,bar
